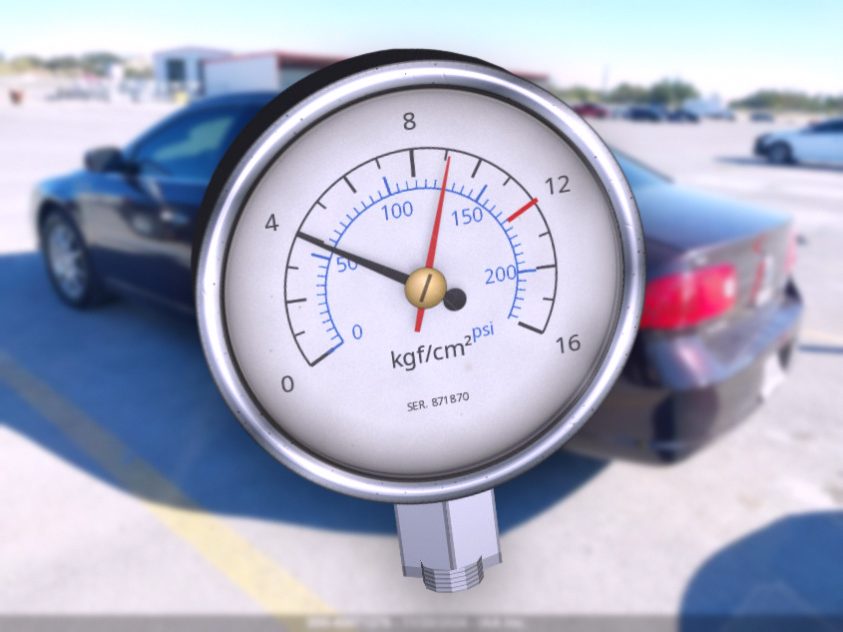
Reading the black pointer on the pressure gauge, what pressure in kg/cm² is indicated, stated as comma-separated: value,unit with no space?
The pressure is 4,kg/cm²
